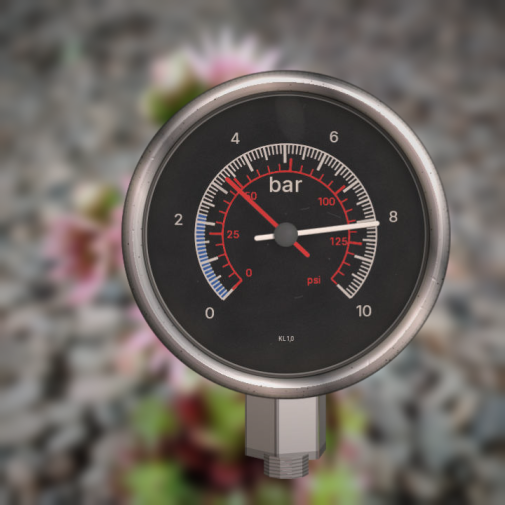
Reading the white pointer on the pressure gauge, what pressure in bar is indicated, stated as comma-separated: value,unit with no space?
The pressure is 8.1,bar
